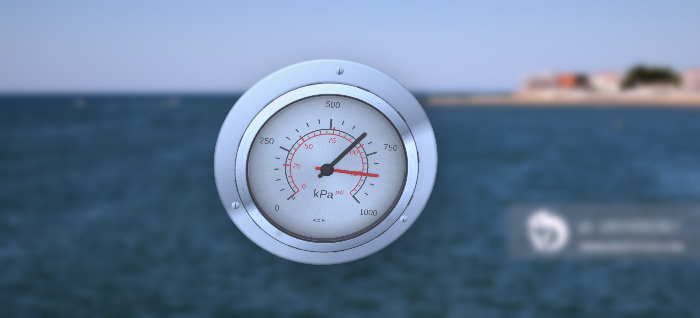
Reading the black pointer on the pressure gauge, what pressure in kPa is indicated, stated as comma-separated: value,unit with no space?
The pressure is 650,kPa
